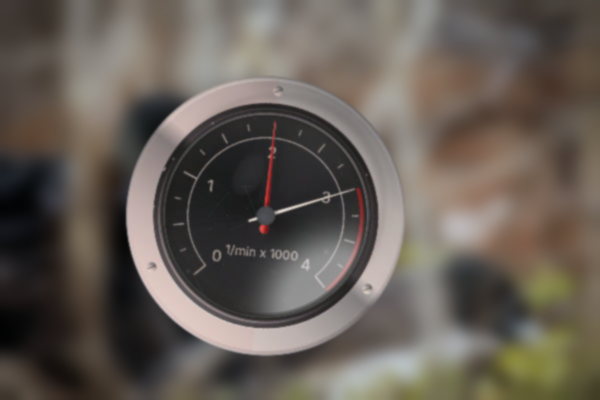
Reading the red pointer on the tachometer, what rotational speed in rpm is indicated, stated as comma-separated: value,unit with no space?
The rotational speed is 2000,rpm
